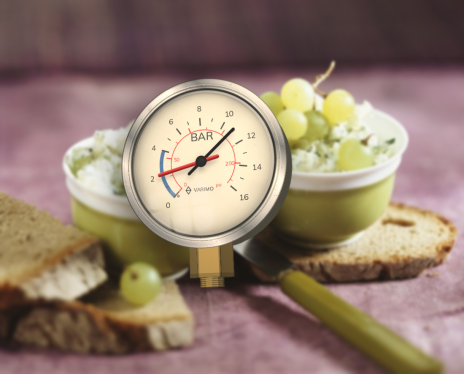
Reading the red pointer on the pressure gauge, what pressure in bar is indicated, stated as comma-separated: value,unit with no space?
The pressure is 2,bar
